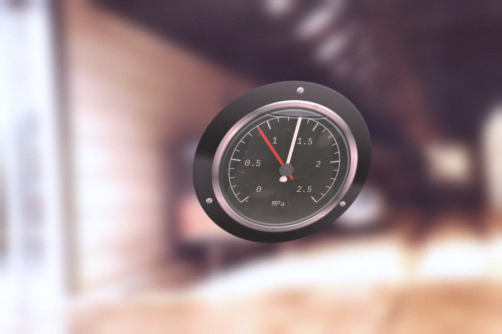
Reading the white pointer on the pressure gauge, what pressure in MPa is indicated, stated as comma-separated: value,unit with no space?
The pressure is 1.3,MPa
